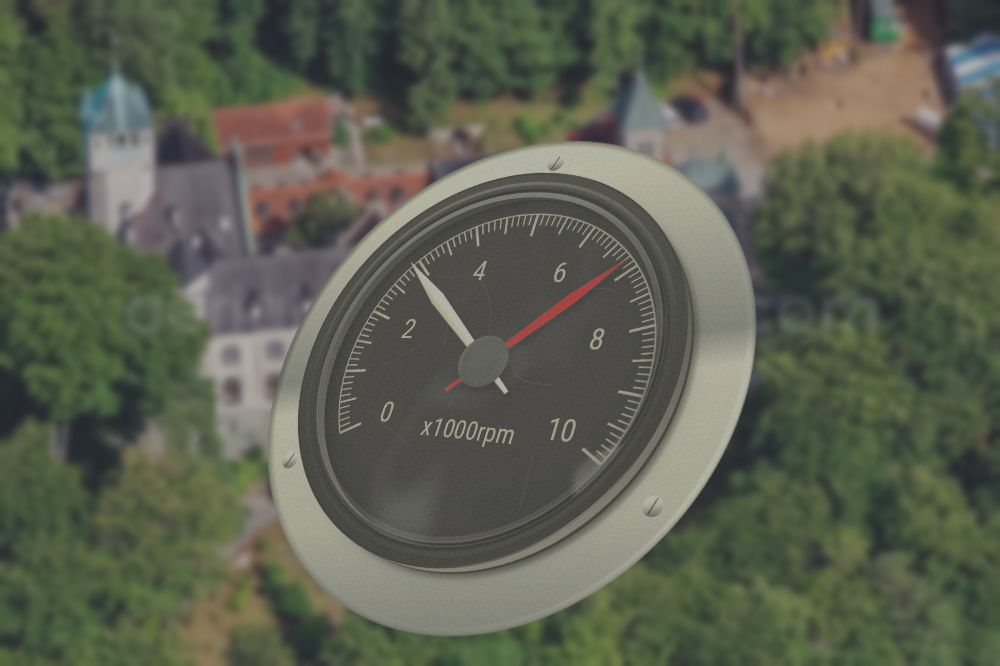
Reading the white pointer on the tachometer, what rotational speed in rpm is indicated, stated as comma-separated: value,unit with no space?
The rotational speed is 2900,rpm
